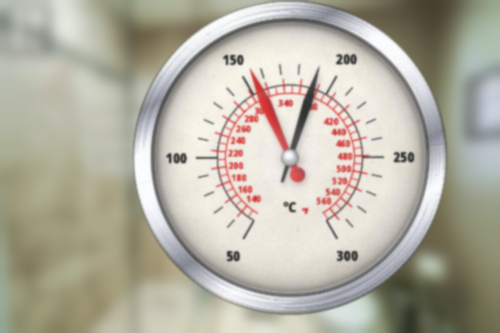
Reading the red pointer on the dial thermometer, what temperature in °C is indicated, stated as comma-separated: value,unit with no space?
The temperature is 155,°C
